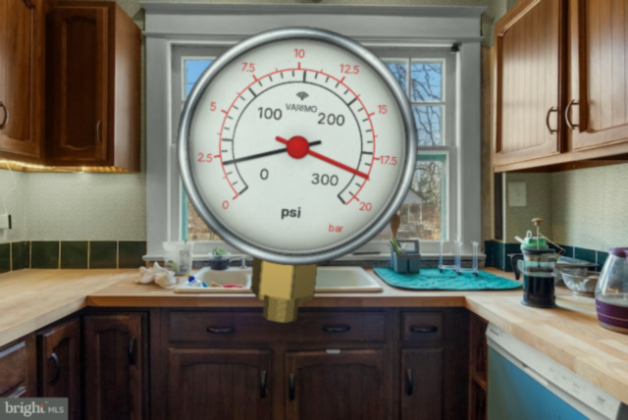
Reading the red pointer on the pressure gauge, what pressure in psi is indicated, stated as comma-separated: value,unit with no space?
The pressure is 270,psi
